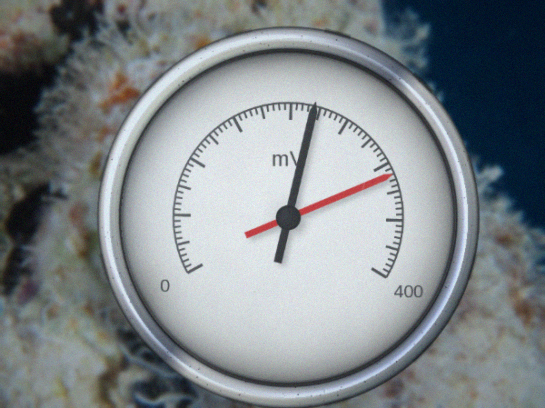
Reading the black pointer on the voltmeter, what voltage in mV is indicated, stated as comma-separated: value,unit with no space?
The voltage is 220,mV
